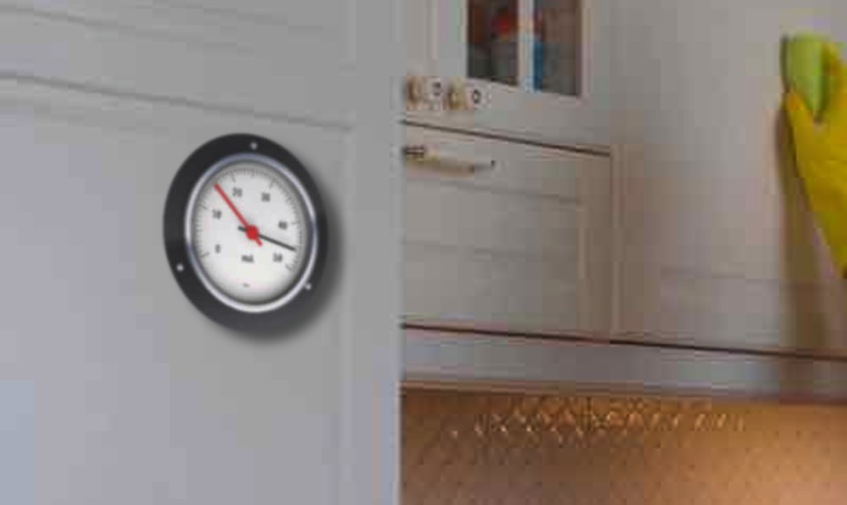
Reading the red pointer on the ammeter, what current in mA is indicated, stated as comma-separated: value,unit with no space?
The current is 15,mA
